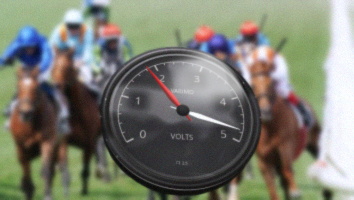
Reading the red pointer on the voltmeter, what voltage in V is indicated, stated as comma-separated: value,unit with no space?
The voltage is 1.8,V
